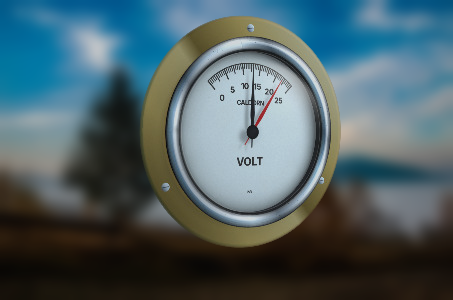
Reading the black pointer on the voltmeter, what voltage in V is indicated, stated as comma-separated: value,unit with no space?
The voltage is 12.5,V
